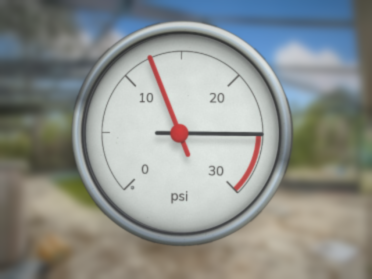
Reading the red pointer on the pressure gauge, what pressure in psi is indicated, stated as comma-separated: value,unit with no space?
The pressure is 12.5,psi
